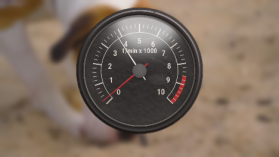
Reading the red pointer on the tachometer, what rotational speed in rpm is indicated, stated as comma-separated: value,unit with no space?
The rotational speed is 200,rpm
